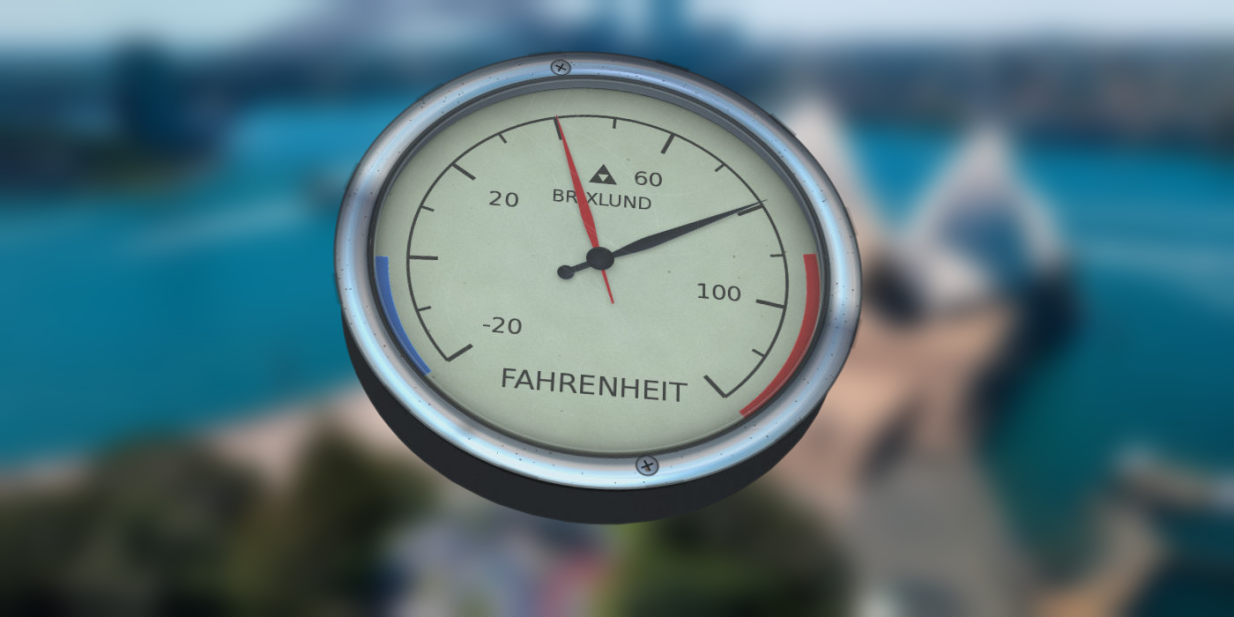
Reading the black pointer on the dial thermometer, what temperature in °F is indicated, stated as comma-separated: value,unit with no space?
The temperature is 80,°F
